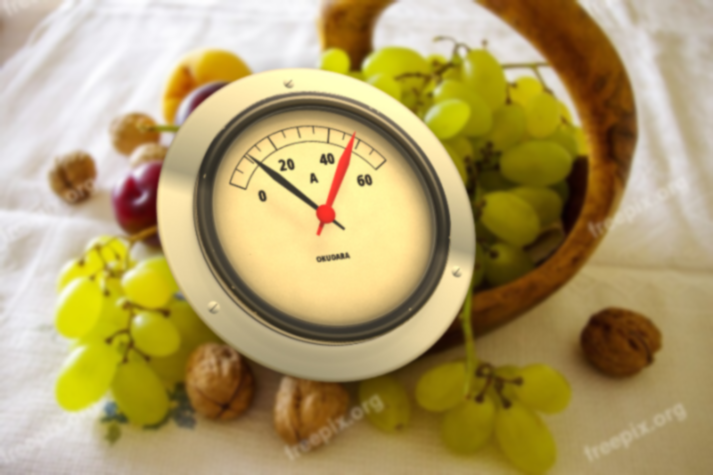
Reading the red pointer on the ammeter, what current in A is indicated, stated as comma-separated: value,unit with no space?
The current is 47.5,A
